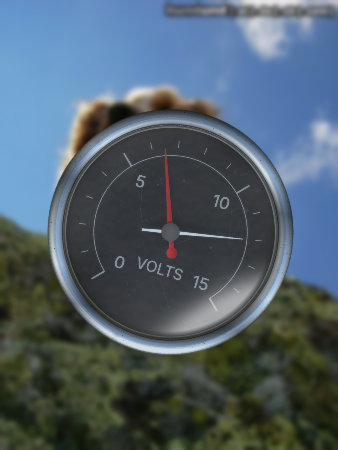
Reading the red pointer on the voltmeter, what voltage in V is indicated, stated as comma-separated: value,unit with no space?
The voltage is 6.5,V
